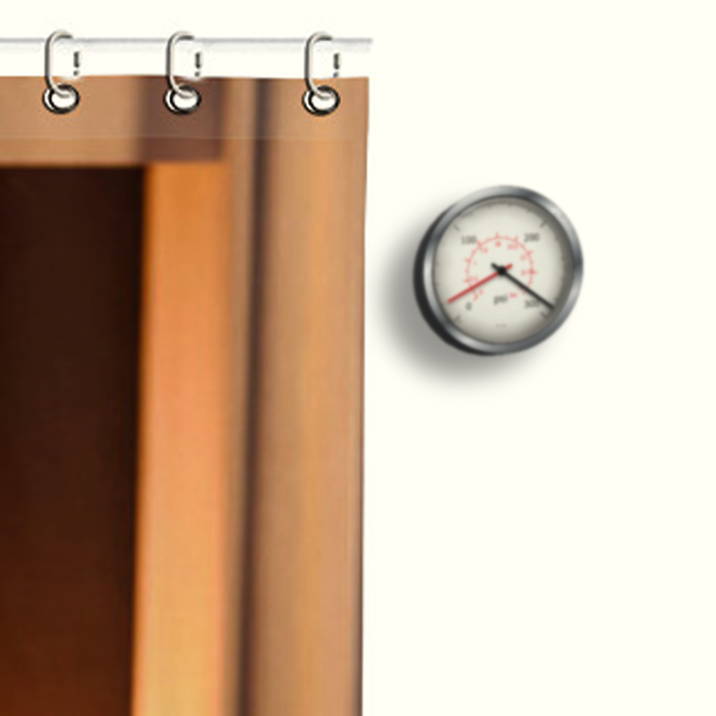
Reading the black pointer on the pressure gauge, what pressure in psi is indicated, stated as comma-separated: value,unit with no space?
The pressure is 290,psi
